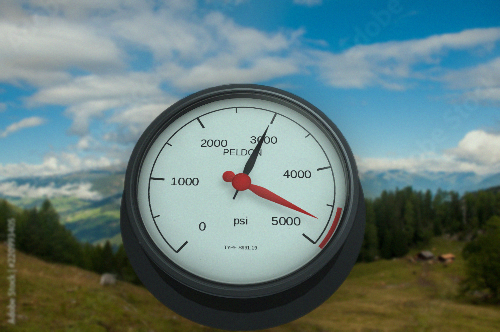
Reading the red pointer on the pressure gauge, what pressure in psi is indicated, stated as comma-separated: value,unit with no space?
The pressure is 4750,psi
